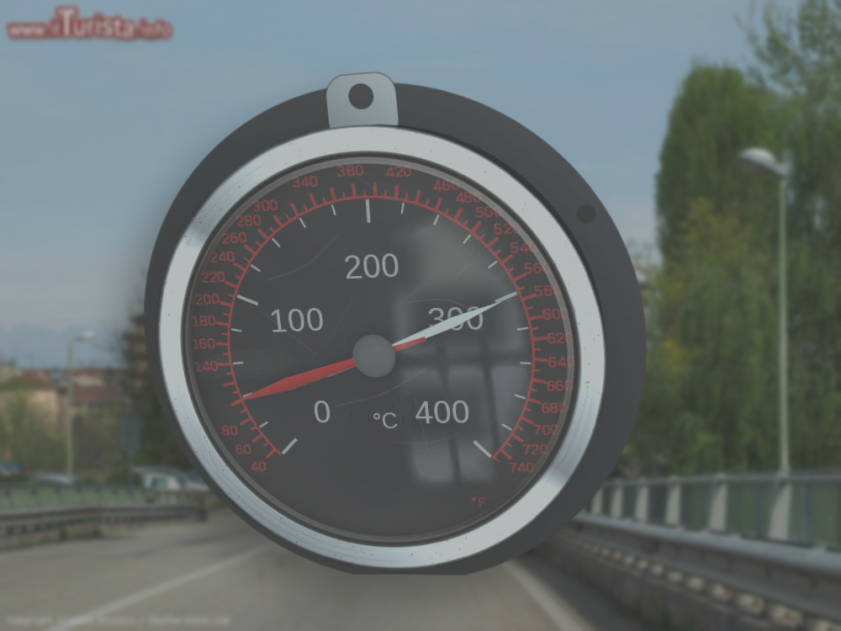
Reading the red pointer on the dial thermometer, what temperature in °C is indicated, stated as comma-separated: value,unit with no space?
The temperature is 40,°C
